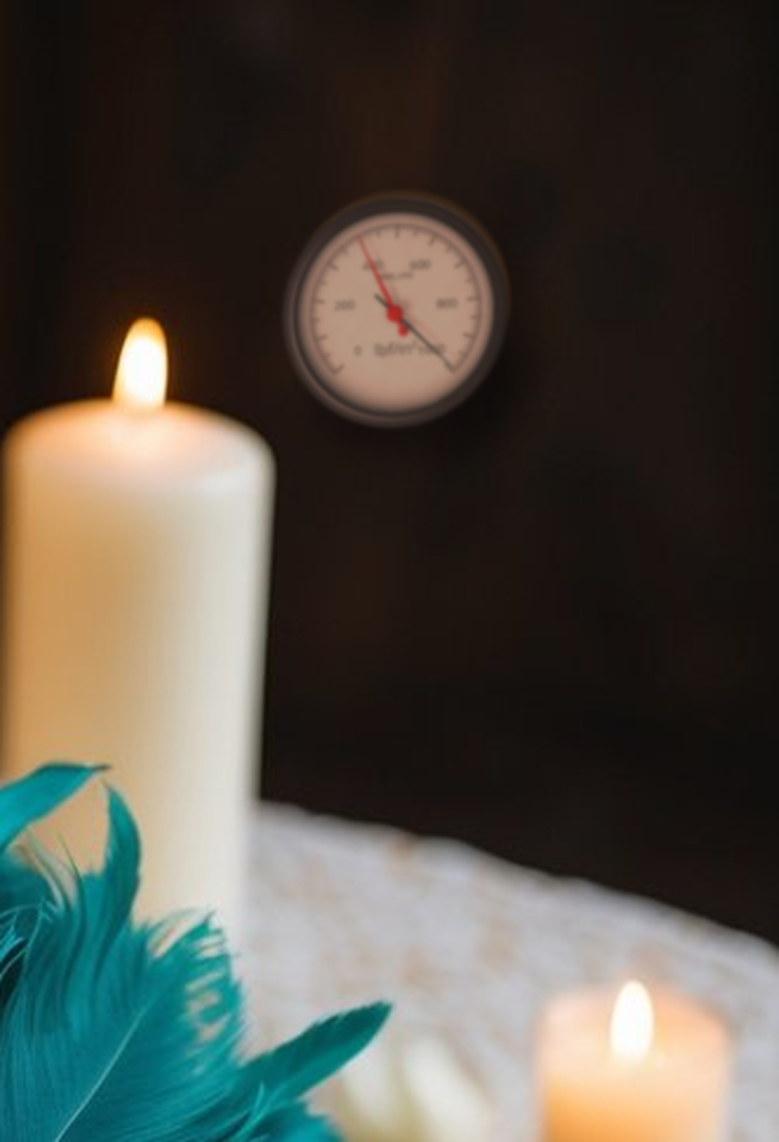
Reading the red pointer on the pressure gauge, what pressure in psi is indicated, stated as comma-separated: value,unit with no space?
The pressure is 400,psi
